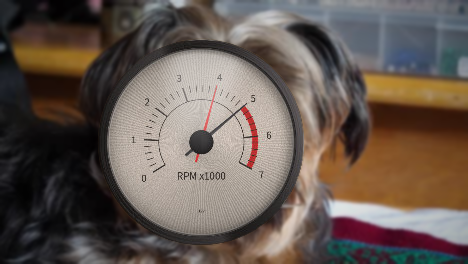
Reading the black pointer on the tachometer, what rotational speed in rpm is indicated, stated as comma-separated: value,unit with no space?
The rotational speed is 5000,rpm
